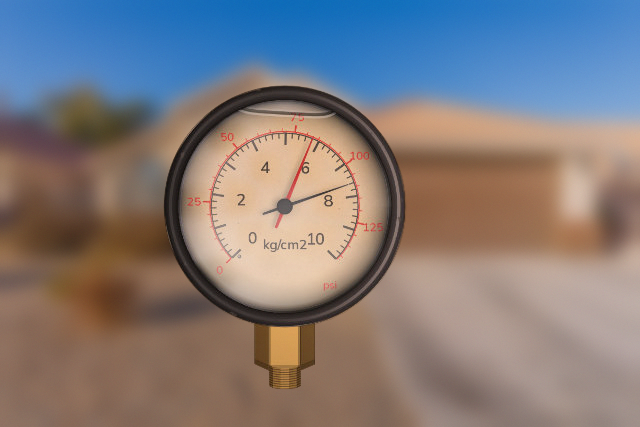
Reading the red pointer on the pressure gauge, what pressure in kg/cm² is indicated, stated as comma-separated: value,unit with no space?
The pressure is 5.8,kg/cm²
